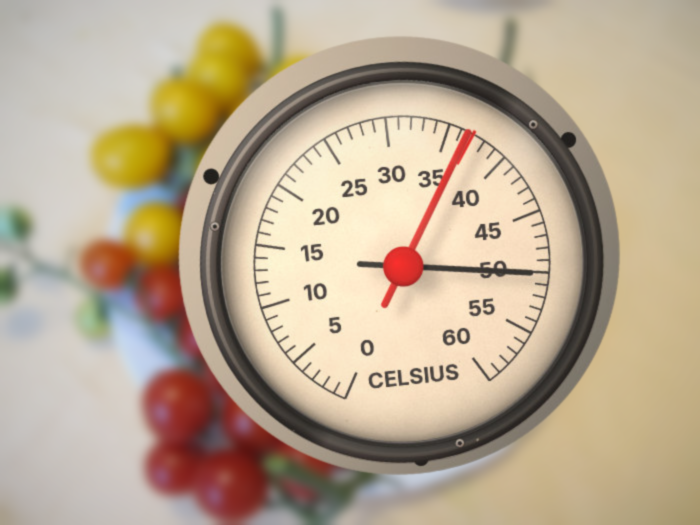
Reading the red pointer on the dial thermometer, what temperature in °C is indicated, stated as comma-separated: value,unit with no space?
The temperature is 36.5,°C
